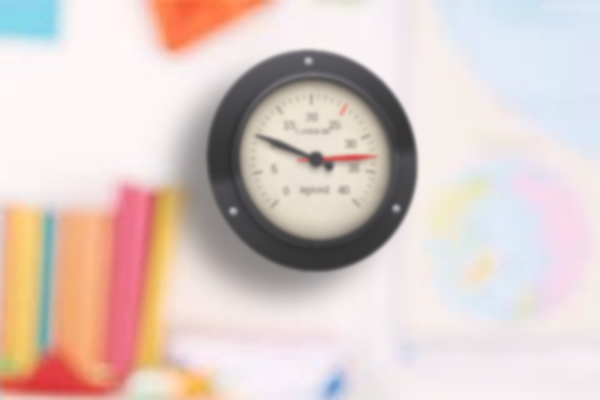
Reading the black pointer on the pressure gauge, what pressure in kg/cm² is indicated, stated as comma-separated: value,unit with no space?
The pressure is 10,kg/cm²
